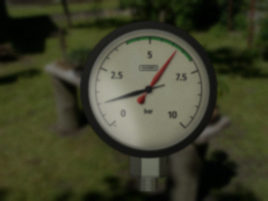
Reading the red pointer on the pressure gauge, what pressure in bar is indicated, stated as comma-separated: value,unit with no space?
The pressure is 6.25,bar
